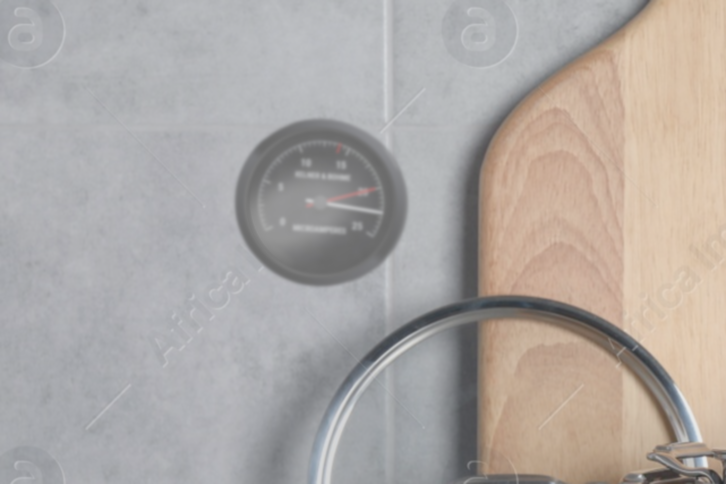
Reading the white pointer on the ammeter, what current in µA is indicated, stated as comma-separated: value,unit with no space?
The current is 22.5,µA
